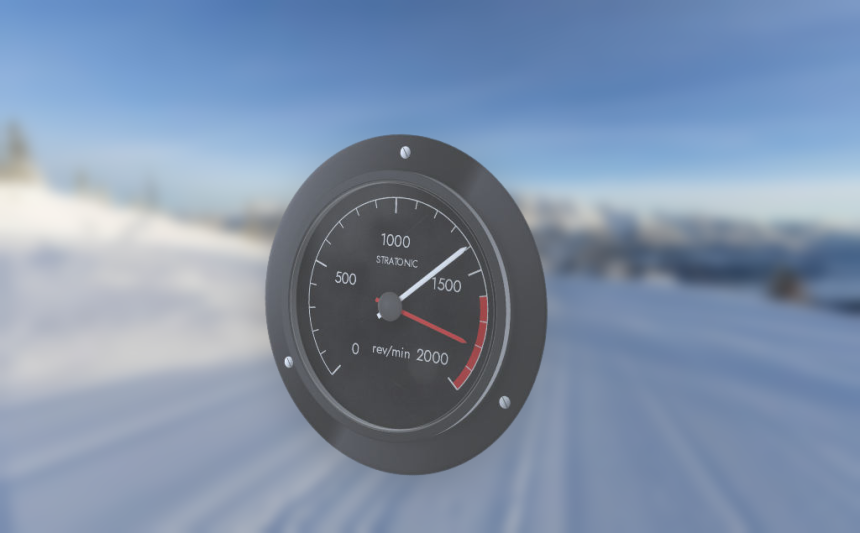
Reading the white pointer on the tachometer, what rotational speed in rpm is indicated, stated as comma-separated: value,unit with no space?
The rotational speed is 1400,rpm
